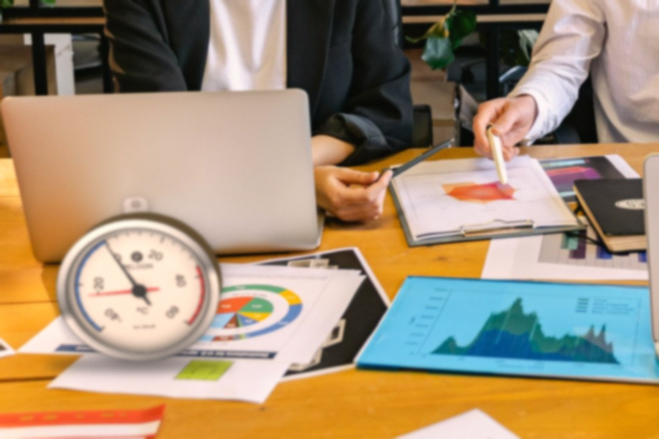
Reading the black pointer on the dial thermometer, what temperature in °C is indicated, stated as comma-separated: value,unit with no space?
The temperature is 0,°C
